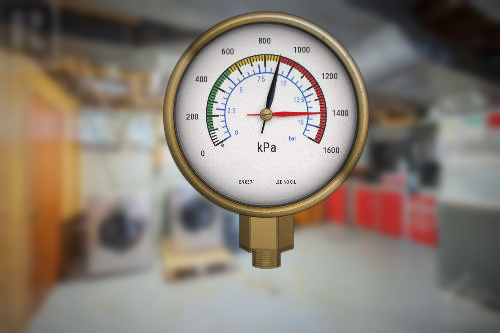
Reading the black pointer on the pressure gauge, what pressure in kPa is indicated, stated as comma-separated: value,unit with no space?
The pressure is 900,kPa
